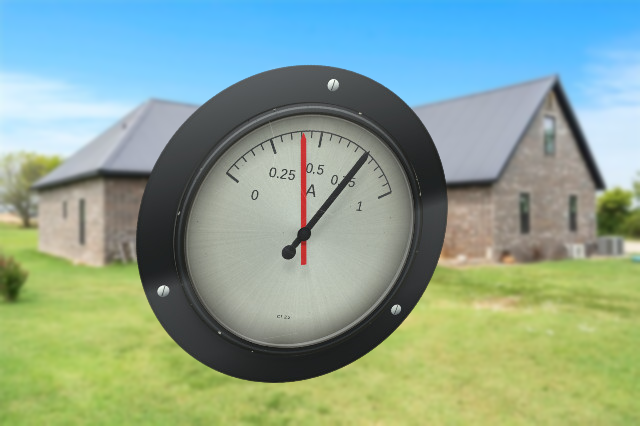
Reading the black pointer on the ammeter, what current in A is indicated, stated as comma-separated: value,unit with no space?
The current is 0.75,A
